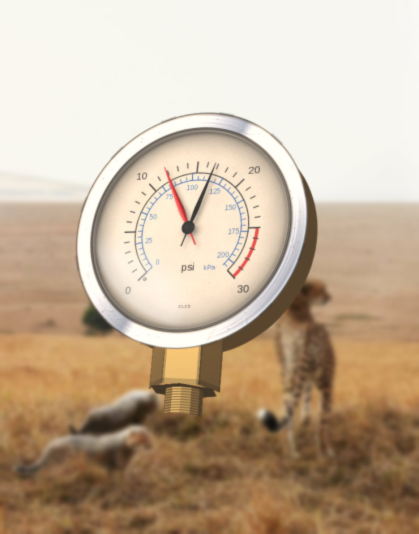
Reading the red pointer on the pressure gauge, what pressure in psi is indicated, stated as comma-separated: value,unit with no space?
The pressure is 12,psi
